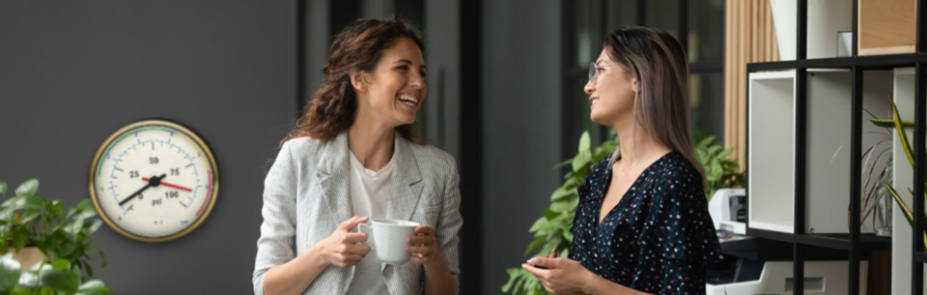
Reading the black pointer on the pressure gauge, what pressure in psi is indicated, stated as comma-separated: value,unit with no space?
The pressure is 5,psi
